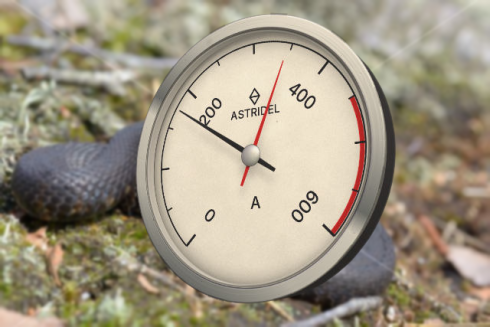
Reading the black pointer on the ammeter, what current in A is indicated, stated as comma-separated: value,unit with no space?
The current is 175,A
